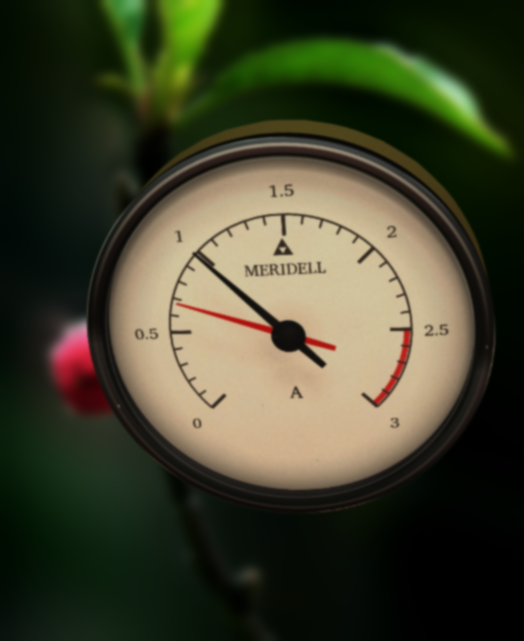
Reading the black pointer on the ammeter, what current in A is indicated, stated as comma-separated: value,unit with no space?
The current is 1,A
